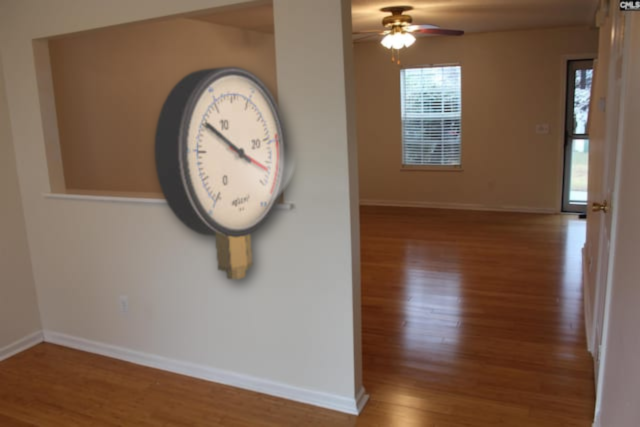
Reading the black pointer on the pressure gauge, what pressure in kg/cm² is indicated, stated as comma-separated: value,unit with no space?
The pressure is 7.5,kg/cm²
